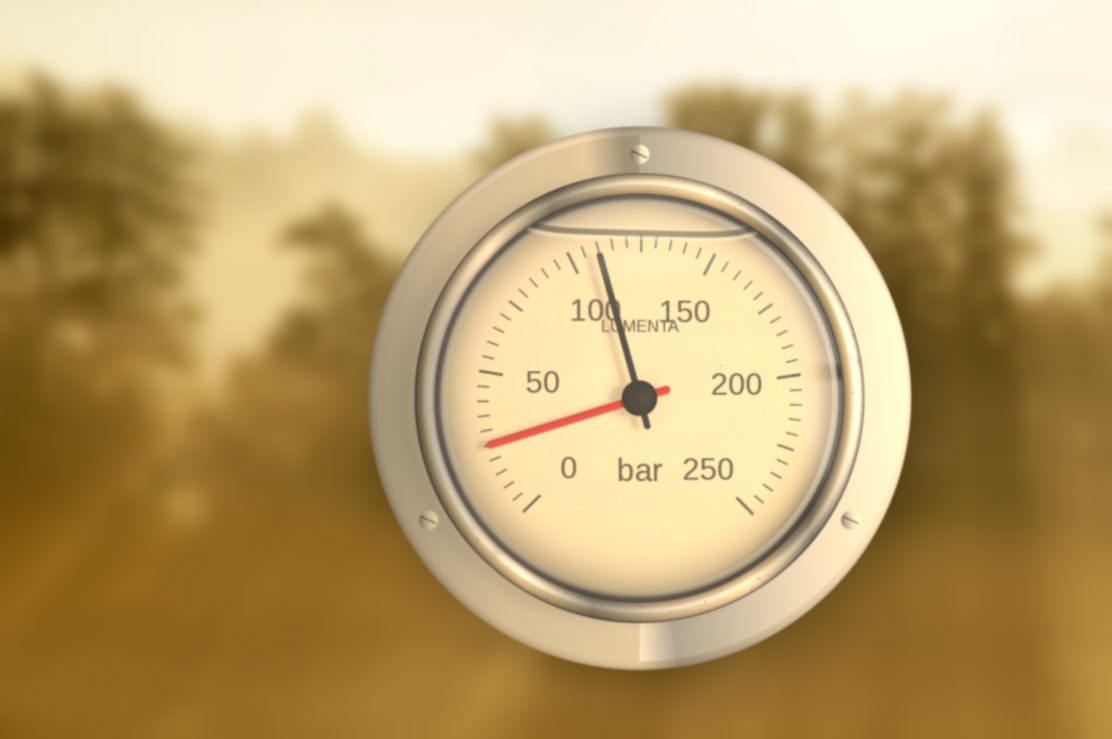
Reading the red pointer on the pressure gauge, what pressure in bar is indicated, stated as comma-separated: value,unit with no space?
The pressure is 25,bar
